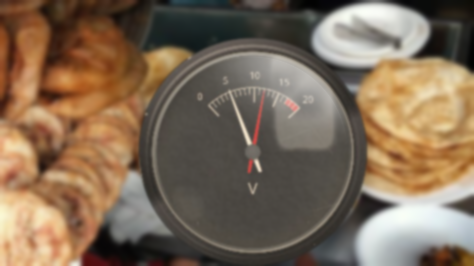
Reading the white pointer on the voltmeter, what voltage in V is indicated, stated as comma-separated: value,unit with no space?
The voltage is 5,V
